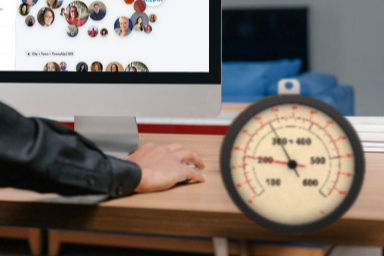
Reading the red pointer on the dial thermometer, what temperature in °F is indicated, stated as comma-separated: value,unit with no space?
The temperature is 200,°F
